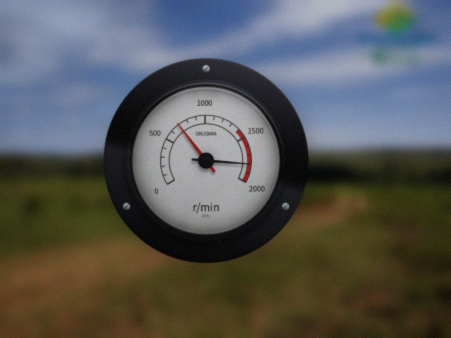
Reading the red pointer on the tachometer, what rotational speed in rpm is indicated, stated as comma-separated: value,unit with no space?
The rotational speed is 700,rpm
